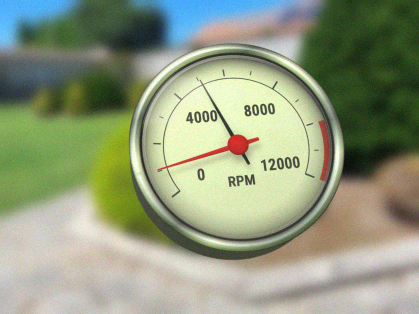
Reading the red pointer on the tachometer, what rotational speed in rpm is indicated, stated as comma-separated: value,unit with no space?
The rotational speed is 1000,rpm
